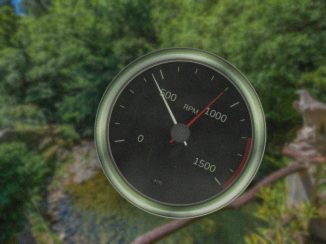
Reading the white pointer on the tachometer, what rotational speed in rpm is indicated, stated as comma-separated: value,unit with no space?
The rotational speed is 450,rpm
